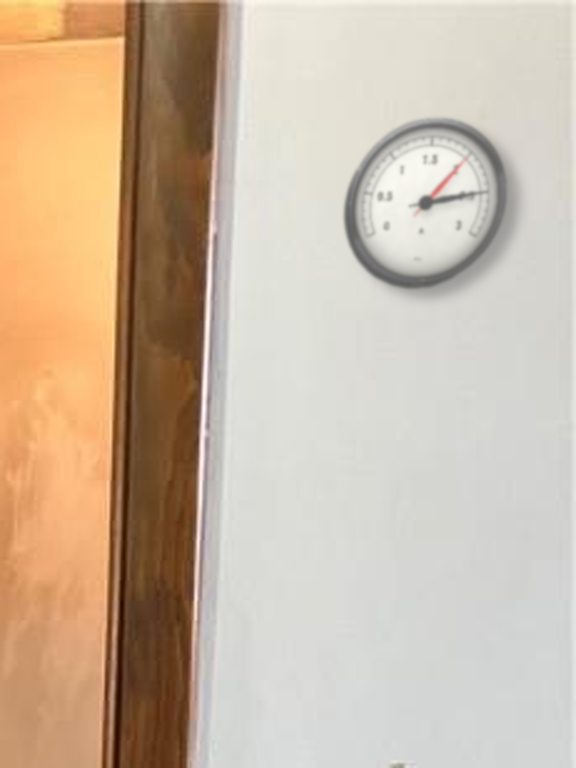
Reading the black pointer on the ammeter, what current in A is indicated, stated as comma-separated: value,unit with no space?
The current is 2.5,A
